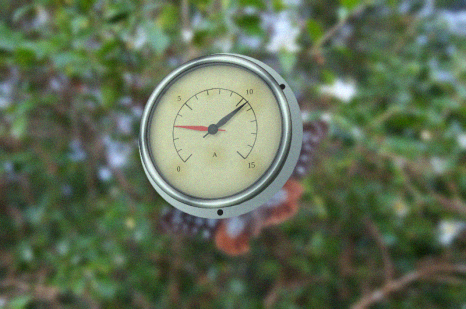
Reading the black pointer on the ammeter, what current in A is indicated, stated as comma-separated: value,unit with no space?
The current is 10.5,A
